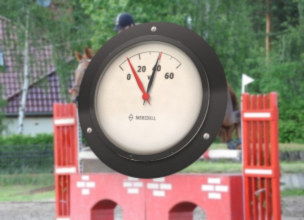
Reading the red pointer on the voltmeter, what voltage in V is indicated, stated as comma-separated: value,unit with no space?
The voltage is 10,V
